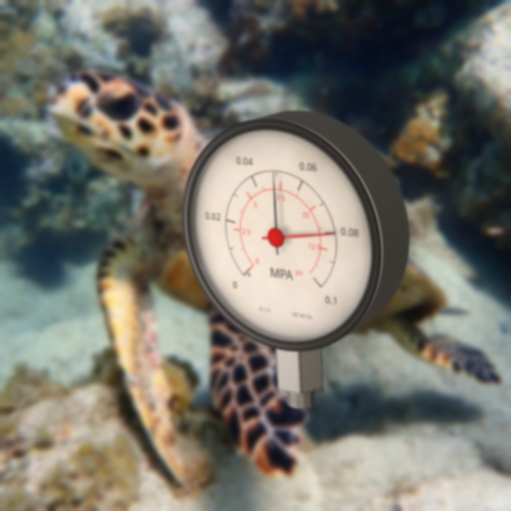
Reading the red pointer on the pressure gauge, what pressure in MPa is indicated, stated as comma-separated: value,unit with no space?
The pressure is 0.08,MPa
